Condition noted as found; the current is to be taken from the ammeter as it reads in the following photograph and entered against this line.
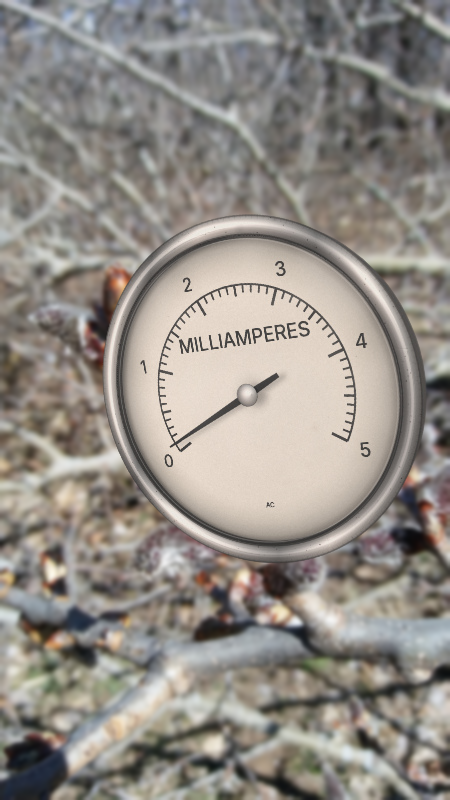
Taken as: 0.1 mA
